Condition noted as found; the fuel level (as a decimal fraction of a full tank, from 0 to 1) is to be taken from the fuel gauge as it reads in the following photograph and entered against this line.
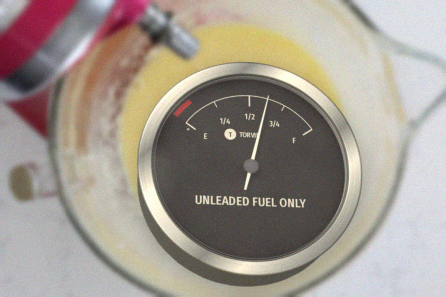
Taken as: 0.625
